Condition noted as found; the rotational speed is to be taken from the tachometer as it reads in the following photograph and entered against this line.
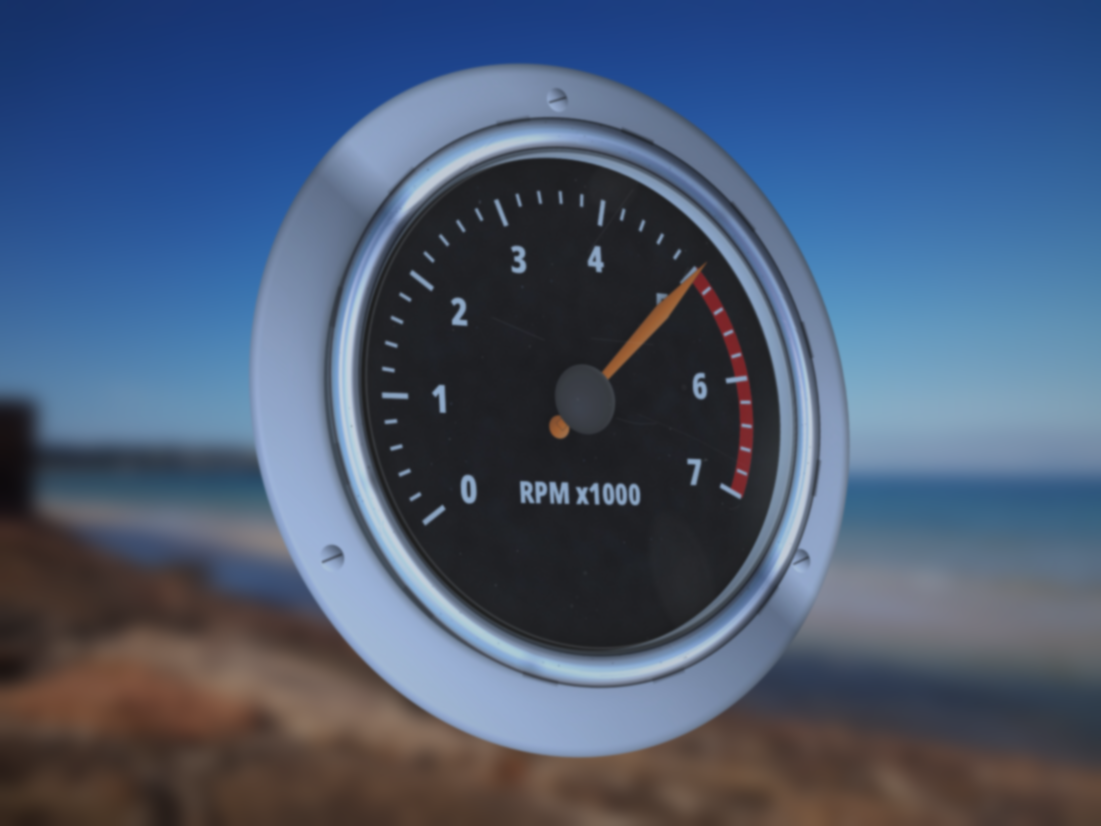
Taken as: 5000 rpm
